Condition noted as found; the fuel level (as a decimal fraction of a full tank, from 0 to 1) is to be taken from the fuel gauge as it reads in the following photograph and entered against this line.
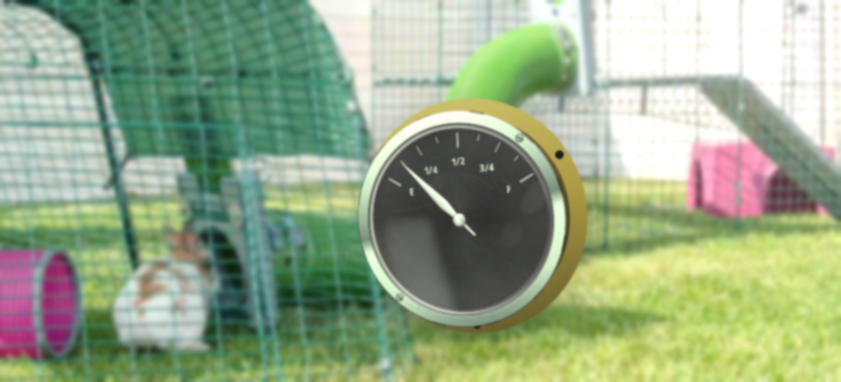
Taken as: 0.125
